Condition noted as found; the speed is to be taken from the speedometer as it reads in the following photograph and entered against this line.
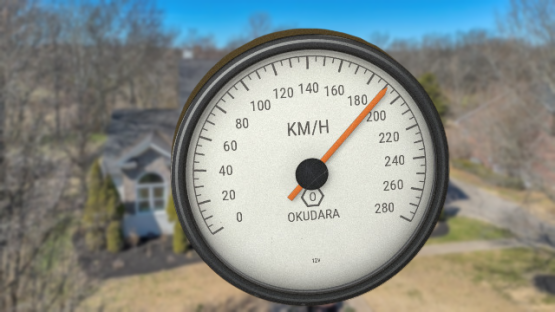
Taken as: 190 km/h
